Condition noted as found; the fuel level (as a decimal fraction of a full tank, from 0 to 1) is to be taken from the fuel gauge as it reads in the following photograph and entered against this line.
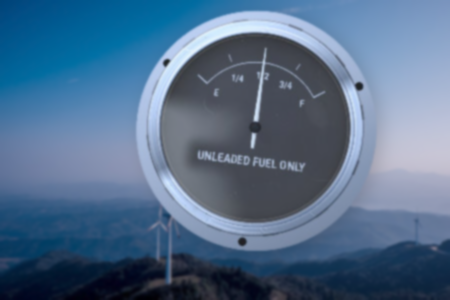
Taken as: 0.5
